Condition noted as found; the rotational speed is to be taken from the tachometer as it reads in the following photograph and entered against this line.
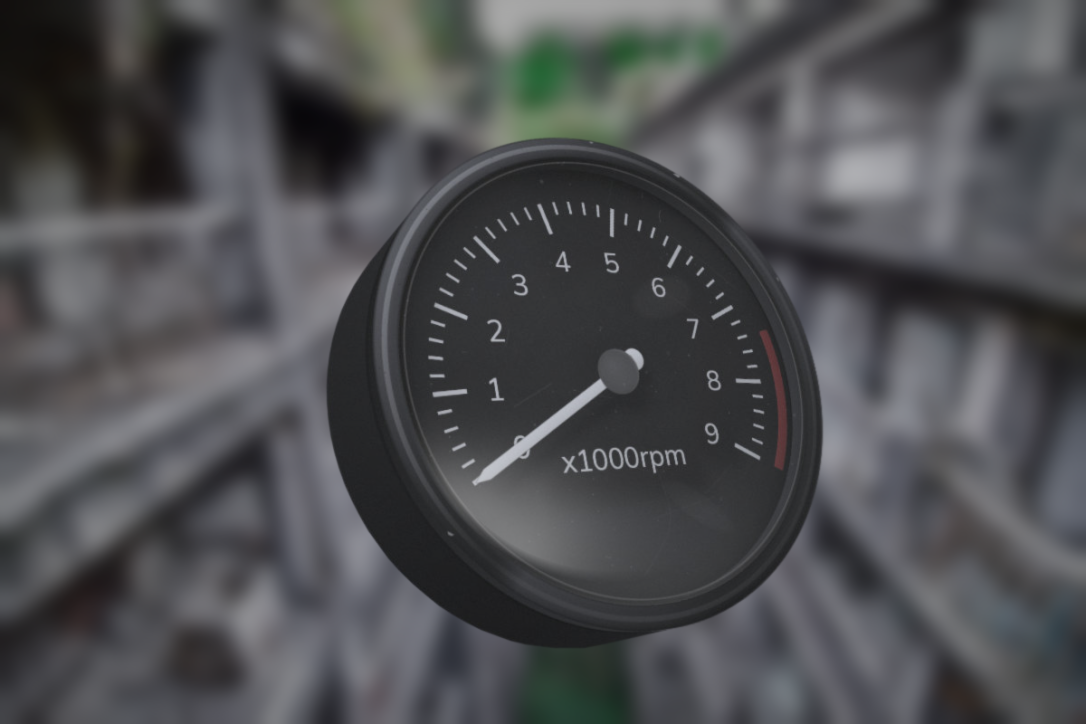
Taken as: 0 rpm
